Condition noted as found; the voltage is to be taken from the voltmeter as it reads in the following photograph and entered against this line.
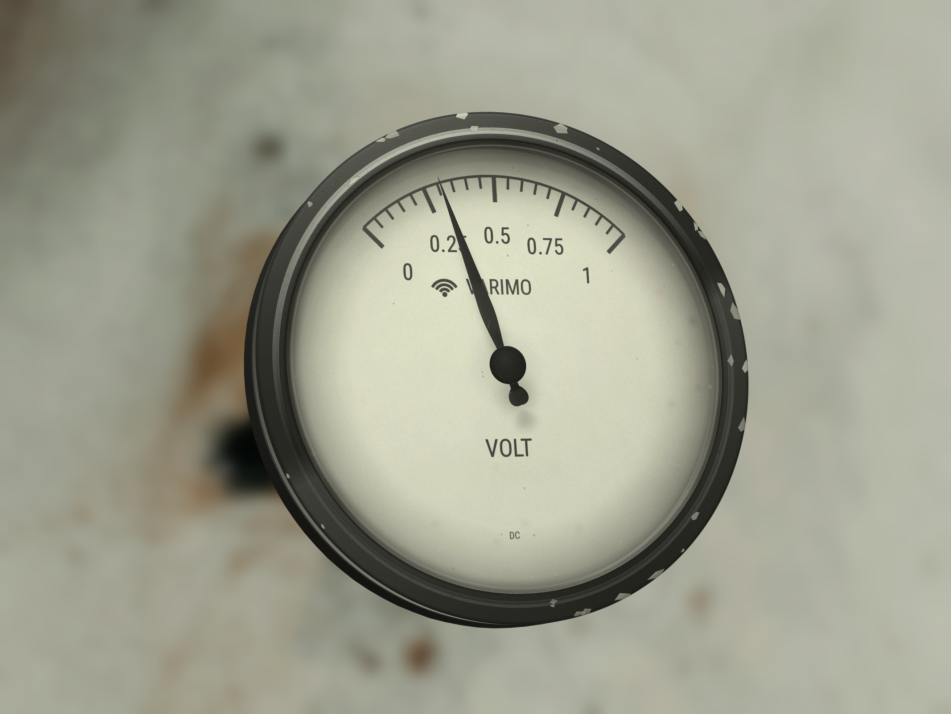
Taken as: 0.3 V
